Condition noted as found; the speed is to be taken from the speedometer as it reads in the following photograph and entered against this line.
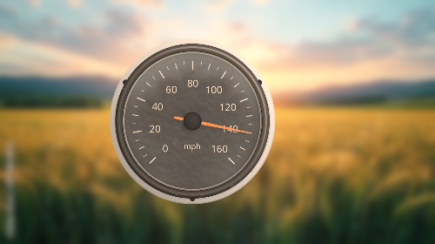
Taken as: 140 mph
